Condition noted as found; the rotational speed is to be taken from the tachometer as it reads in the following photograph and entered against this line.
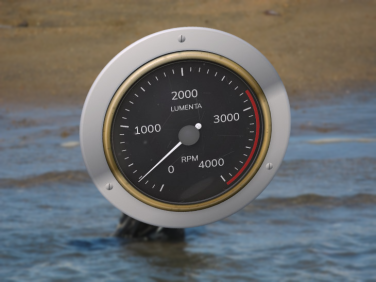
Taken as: 300 rpm
